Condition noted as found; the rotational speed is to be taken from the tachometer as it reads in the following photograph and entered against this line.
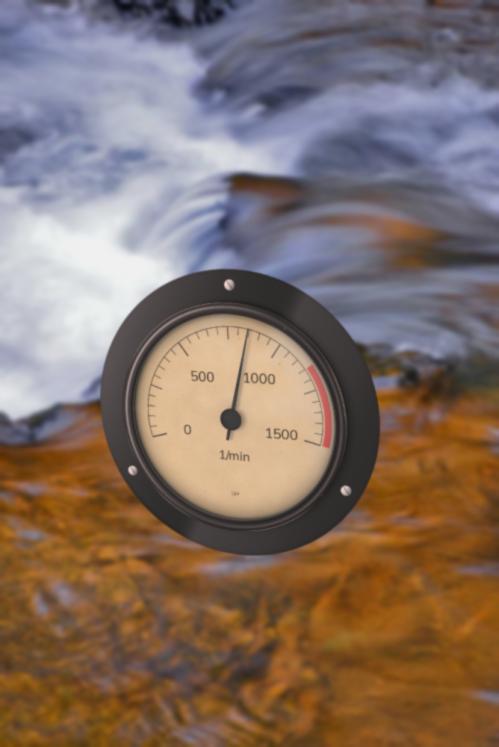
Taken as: 850 rpm
